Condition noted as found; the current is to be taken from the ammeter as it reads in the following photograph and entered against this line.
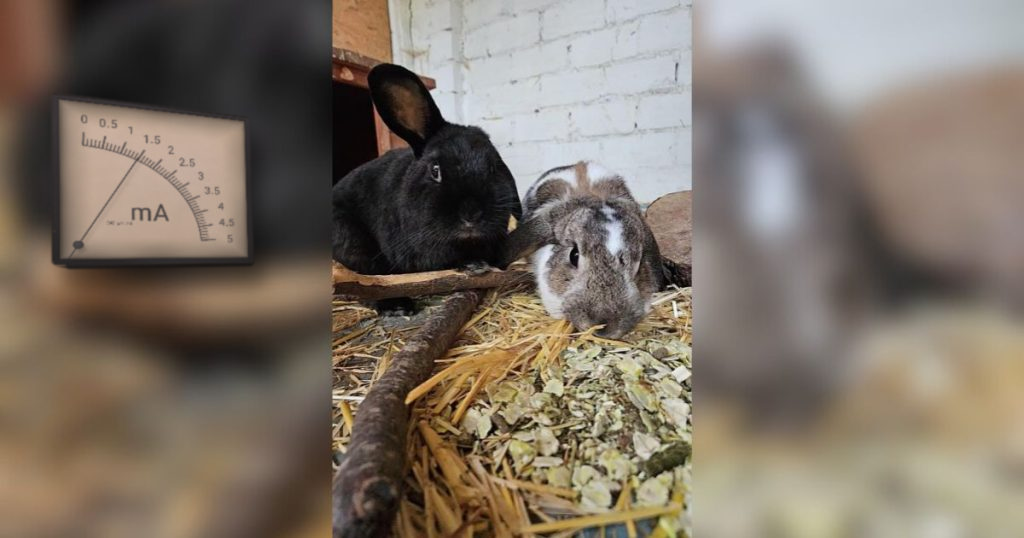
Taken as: 1.5 mA
